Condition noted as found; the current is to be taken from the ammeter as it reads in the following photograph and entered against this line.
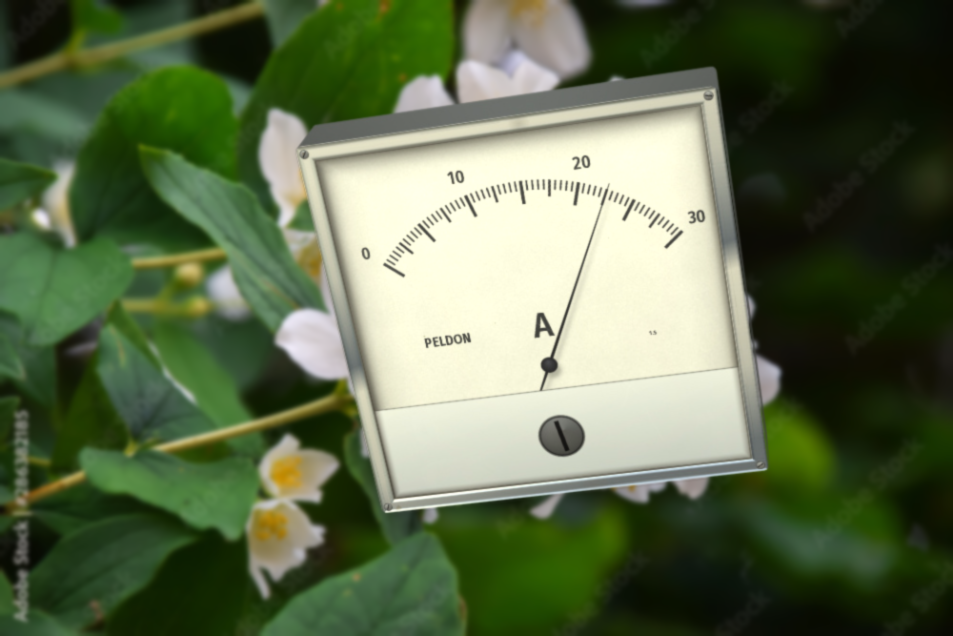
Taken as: 22.5 A
